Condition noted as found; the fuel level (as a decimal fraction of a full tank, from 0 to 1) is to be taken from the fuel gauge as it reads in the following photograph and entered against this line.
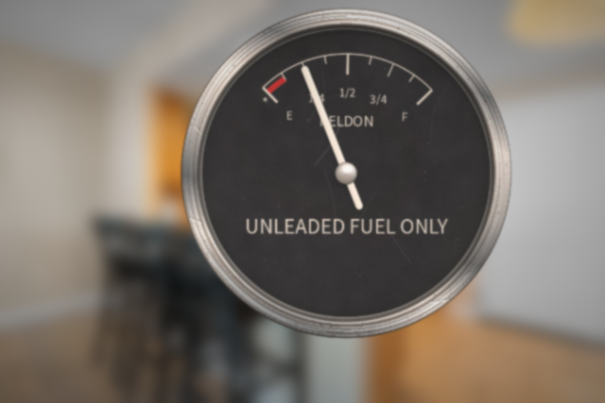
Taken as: 0.25
